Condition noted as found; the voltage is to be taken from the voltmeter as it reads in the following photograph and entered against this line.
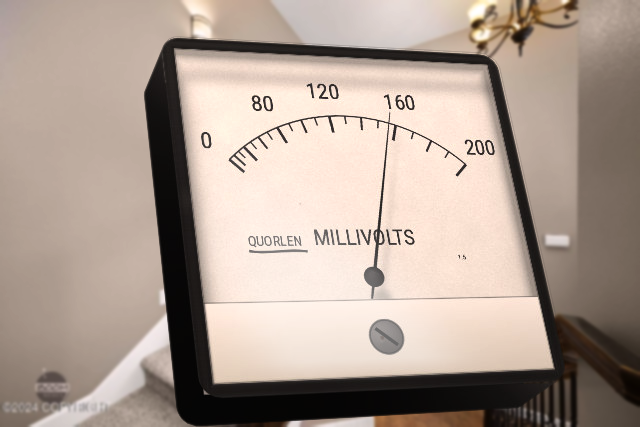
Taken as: 155 mV
